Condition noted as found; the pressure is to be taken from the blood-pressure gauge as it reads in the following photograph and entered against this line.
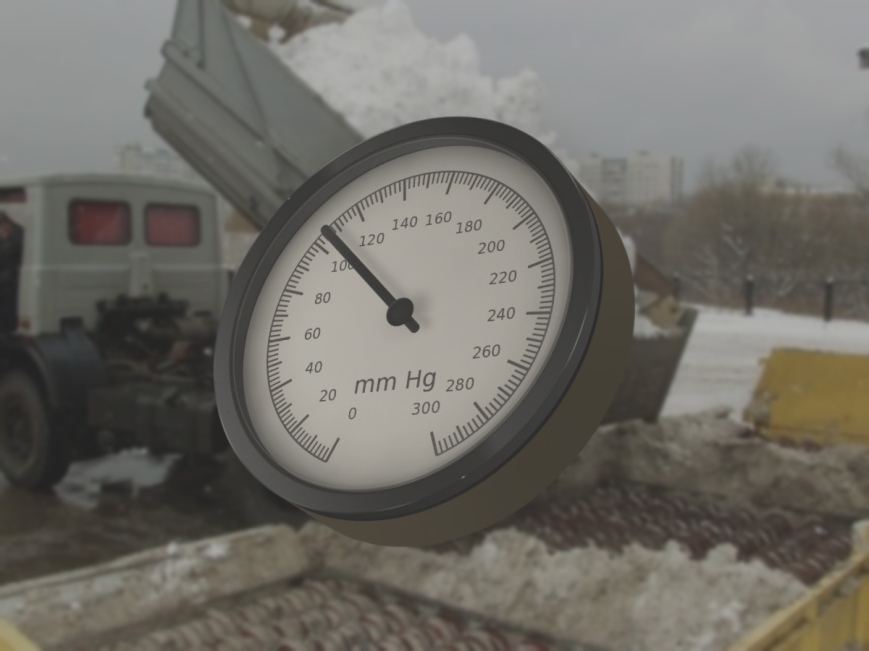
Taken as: 106 mmHg
